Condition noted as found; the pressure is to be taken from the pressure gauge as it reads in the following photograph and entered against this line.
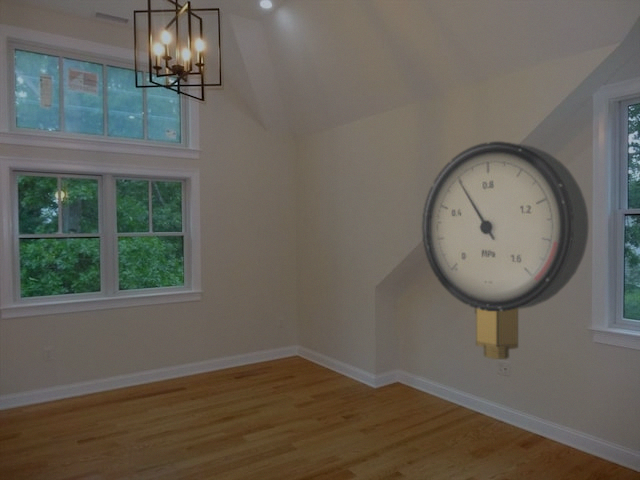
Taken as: 0.6 MPa
